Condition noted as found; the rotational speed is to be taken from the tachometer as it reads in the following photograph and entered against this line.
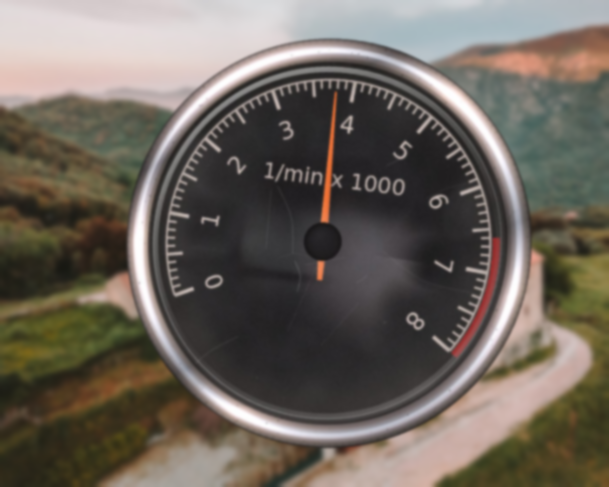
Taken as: 3800 rpm
